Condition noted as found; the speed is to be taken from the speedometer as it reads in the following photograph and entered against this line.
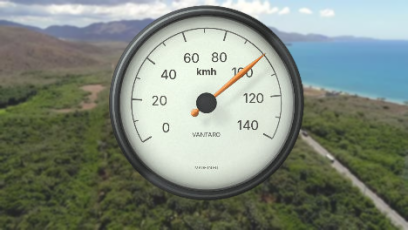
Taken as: 100 km/h
